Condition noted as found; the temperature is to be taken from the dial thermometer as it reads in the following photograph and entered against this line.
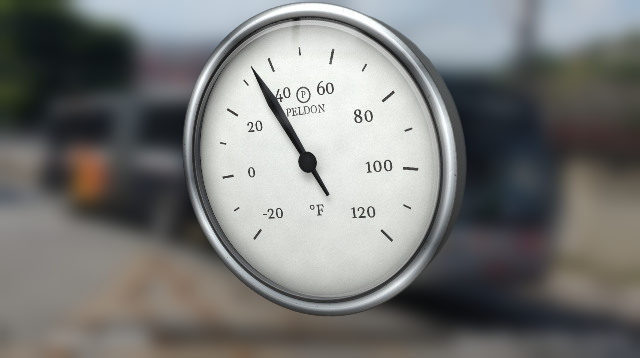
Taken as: 35 °F
